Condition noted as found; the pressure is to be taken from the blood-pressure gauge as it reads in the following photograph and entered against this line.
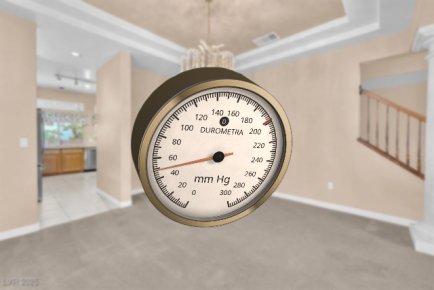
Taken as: 50 mmHg
